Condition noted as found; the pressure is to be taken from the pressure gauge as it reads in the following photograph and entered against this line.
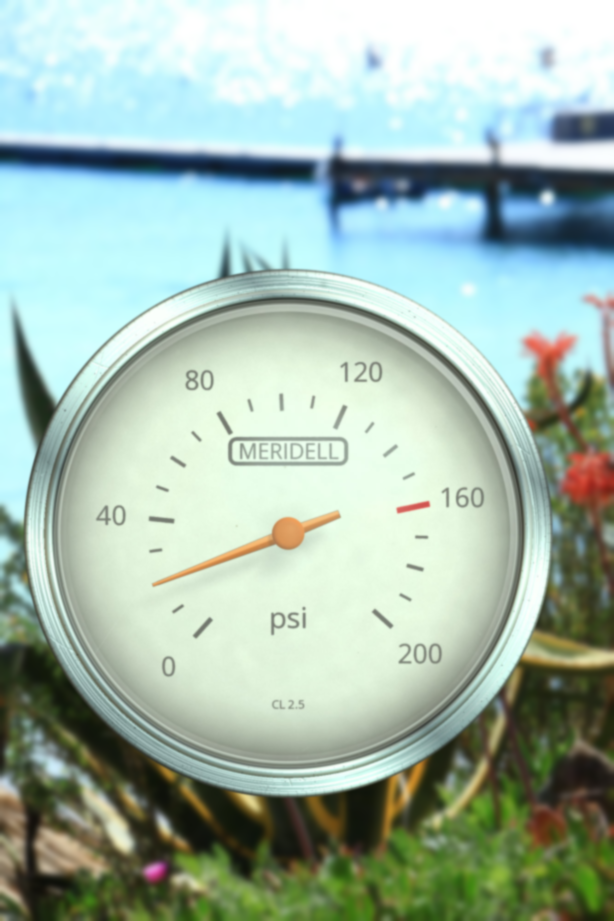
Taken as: 20 psi
